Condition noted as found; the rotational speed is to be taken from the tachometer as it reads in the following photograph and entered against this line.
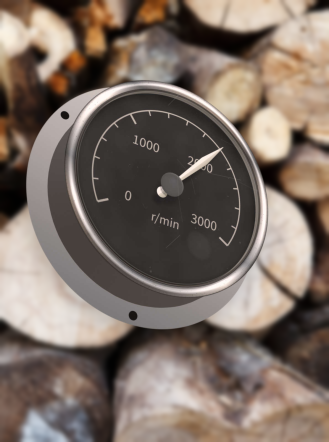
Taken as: 2000 rpm
